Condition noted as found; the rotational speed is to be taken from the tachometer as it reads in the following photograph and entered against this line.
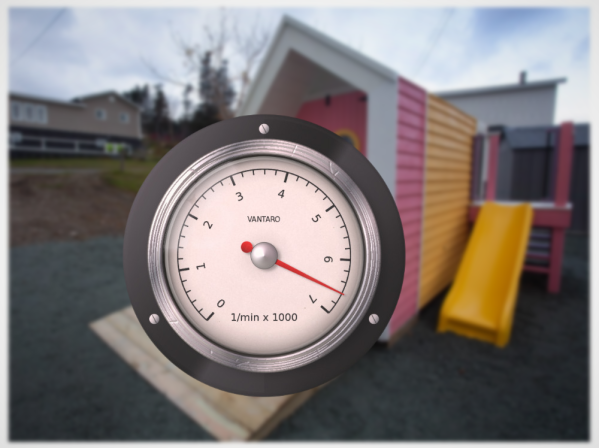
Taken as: 6600 rpm
